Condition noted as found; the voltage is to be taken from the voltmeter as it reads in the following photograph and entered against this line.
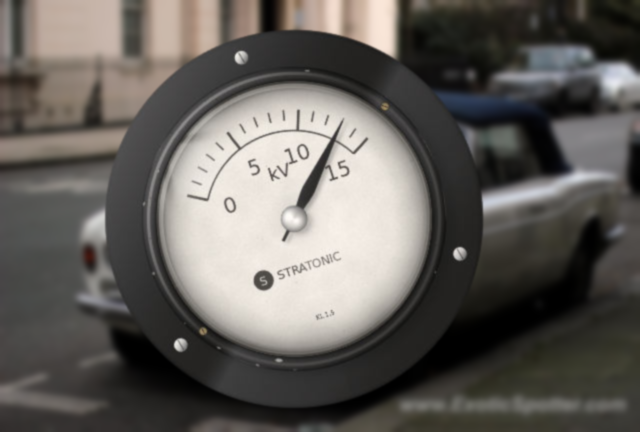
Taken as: 13 kV
